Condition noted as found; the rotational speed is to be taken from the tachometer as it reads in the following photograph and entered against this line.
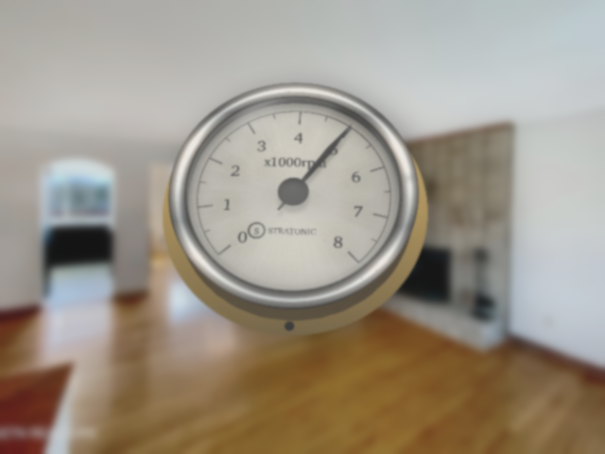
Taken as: 5000 rpm
